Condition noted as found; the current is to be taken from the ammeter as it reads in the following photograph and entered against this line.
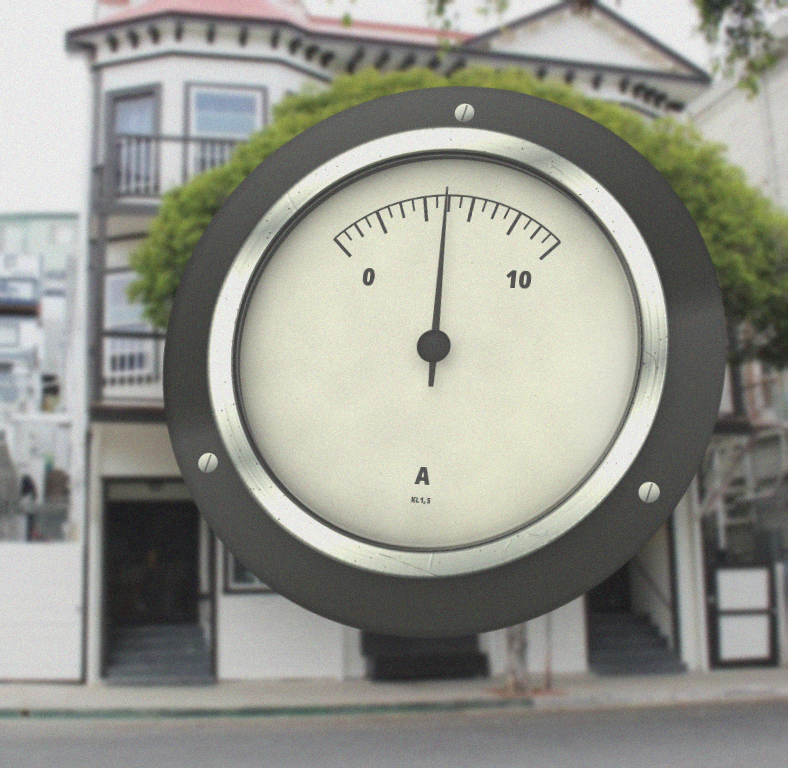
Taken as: 5 A
